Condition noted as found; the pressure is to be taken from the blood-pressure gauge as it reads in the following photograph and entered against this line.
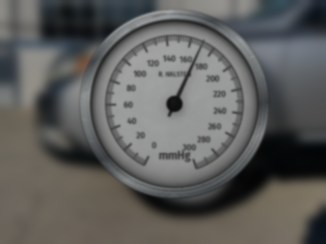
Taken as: 170 mmHg
